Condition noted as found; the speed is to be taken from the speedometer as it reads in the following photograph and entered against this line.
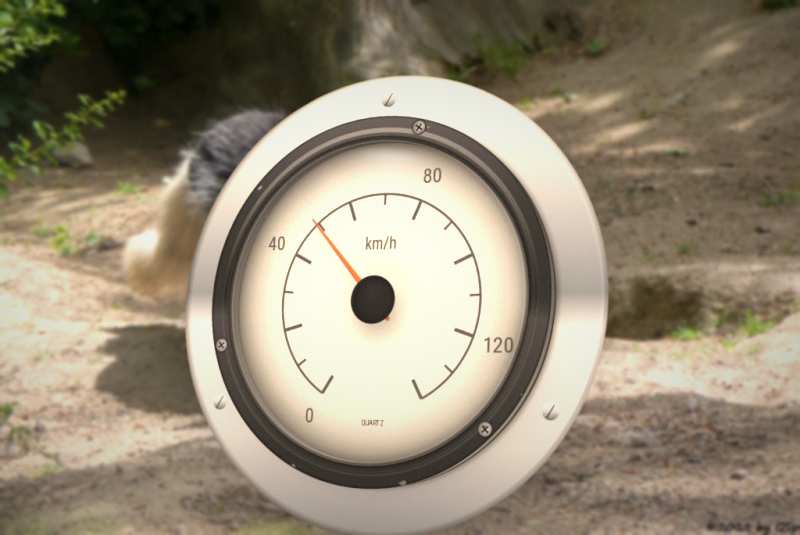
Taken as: 50 km/h
